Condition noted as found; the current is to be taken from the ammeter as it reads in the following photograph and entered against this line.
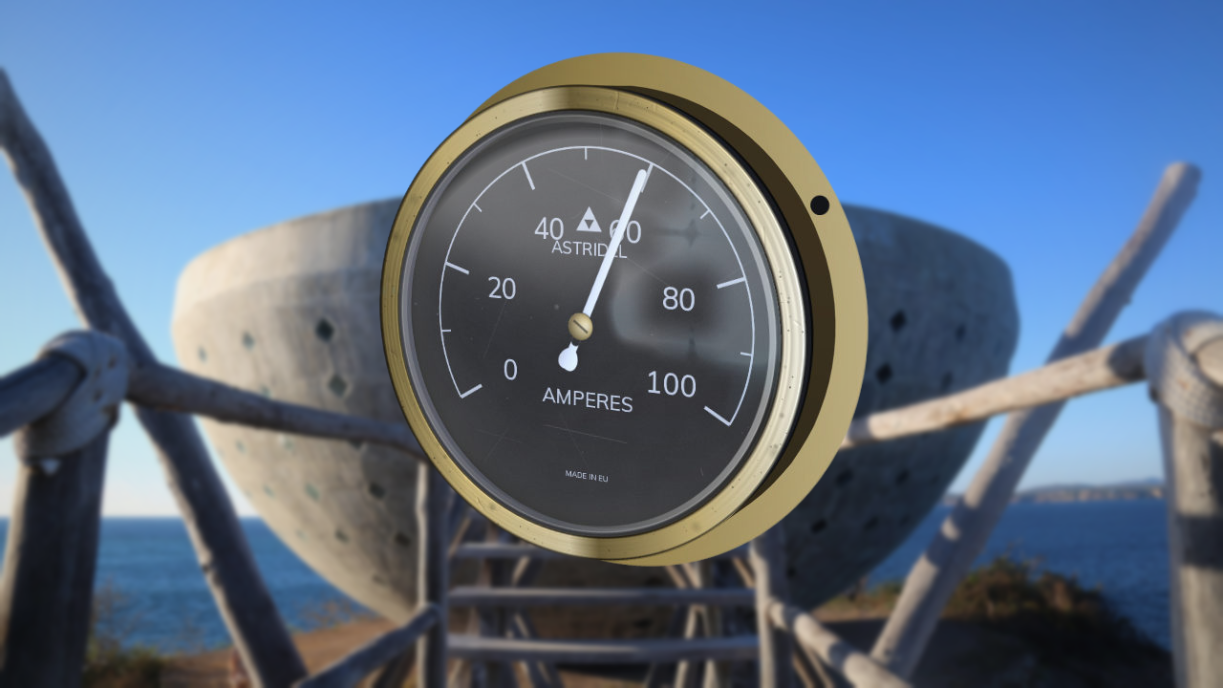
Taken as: 60 A
